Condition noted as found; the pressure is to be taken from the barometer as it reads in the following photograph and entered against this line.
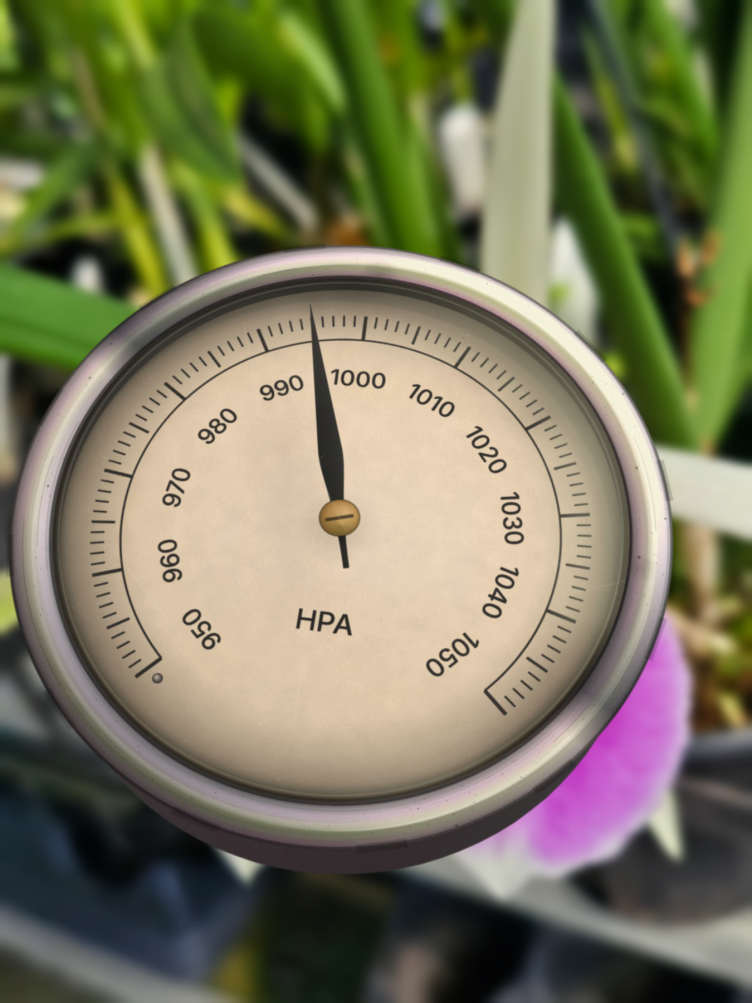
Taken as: 995 hPa
